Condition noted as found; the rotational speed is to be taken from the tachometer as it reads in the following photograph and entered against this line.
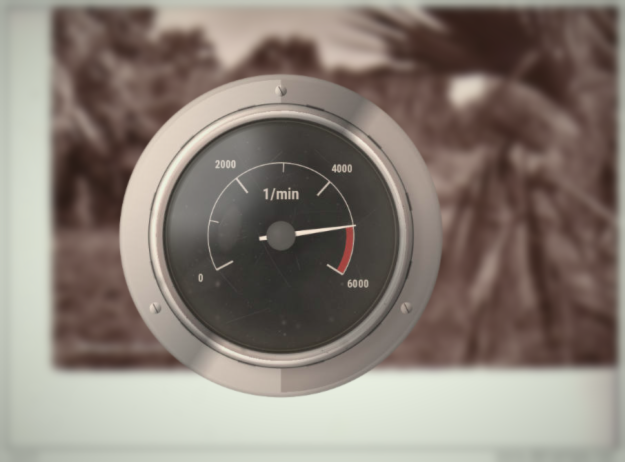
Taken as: 5000 rpm
